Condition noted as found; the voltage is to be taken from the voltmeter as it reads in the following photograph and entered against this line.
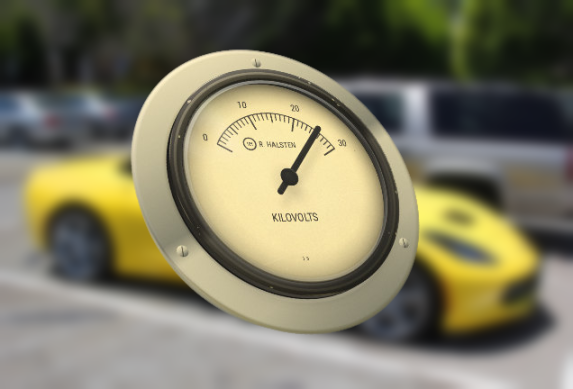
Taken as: 25 kV
